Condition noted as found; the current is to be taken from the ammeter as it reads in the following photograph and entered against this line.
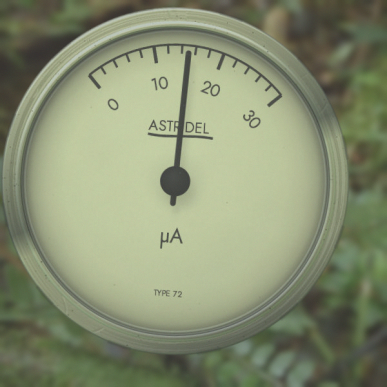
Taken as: 15 µA
